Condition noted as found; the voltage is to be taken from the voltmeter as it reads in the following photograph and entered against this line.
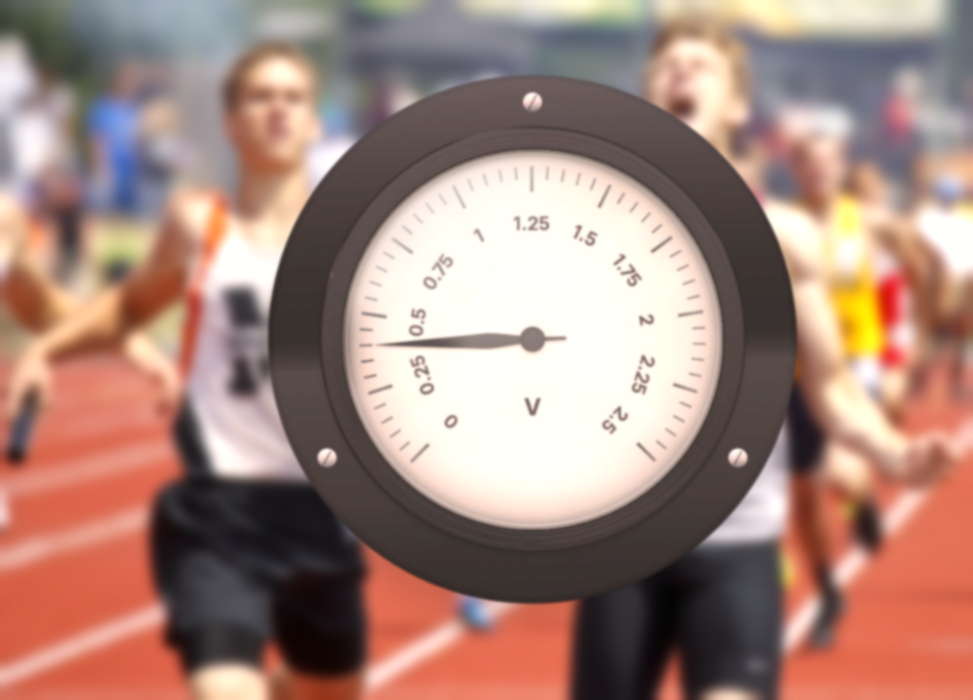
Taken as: 0.4 V
